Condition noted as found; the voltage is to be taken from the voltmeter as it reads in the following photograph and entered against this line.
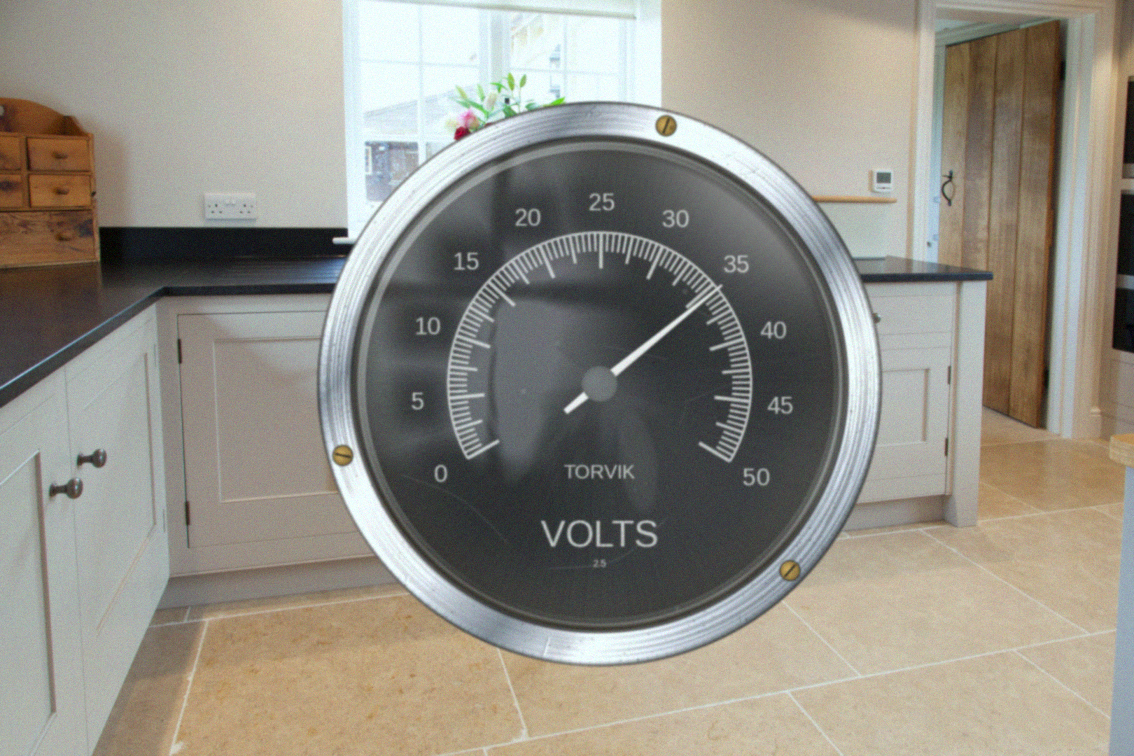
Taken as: 35.5 V
